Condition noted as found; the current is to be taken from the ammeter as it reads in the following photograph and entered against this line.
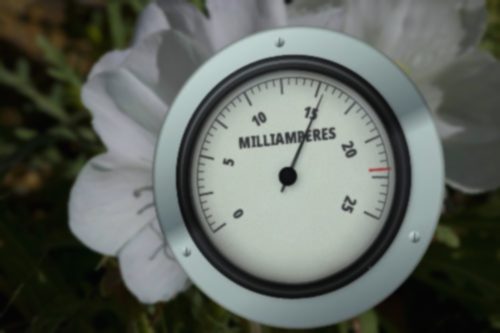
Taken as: 15.5 mA
